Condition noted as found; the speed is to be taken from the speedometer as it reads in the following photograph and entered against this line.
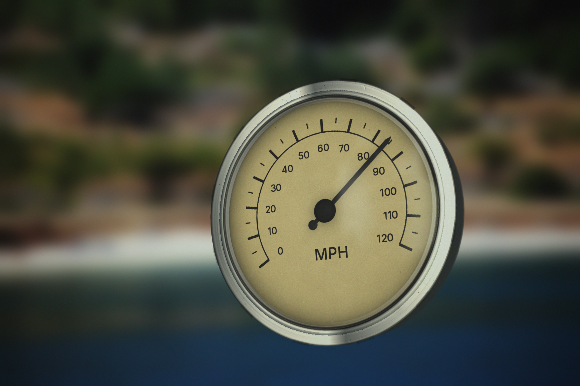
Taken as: 85 mph
